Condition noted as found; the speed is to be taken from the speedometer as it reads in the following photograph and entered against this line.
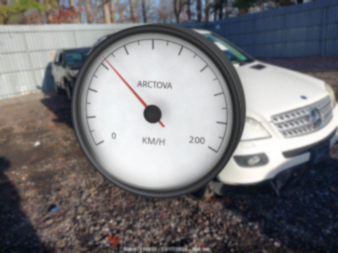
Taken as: 65 km/h
